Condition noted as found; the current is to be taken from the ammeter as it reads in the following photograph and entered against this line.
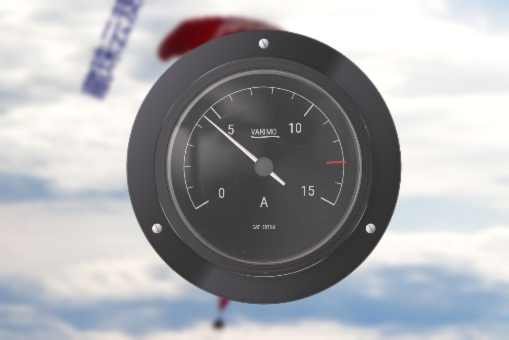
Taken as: 4.5 A
